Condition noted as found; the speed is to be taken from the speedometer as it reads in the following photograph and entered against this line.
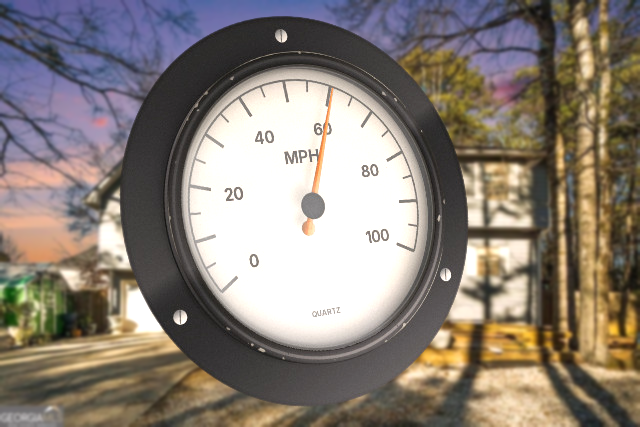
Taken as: 60 mph
